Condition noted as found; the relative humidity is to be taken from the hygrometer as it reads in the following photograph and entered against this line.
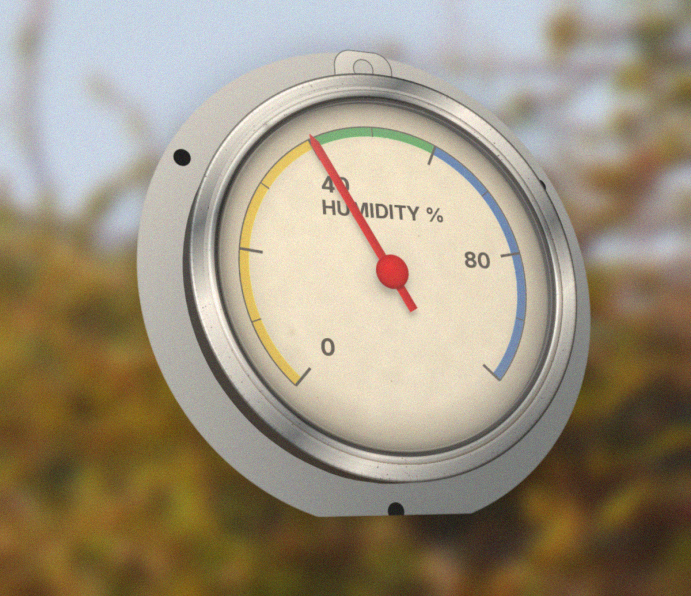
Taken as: 40 %
